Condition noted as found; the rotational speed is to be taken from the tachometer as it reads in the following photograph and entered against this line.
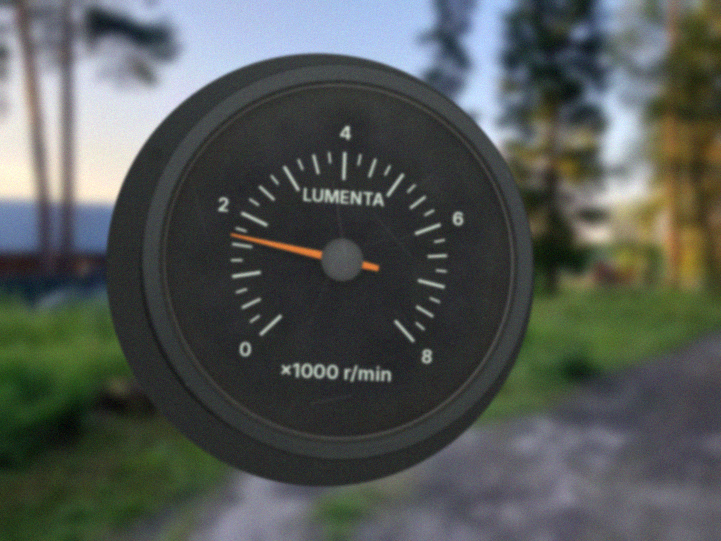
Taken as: 1625 rpm
